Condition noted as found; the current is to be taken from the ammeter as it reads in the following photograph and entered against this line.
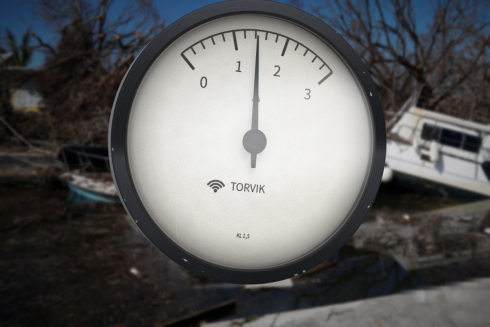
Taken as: 1.4 A
